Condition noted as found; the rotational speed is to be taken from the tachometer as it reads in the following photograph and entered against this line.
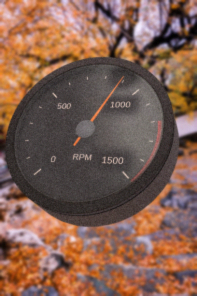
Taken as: 900 rpm
